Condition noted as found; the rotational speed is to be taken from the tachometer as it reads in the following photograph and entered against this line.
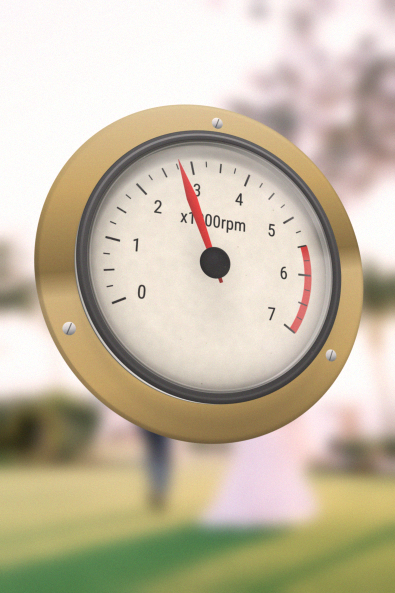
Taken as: 2750 rpm
